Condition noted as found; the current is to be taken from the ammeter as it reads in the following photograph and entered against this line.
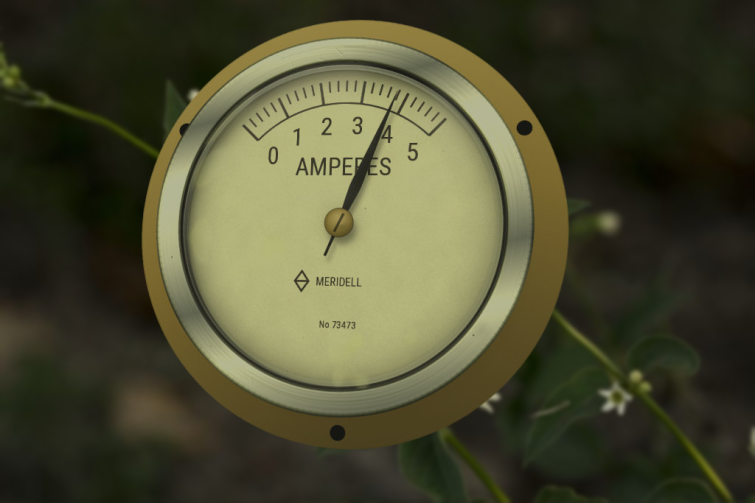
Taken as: 3.8 A
